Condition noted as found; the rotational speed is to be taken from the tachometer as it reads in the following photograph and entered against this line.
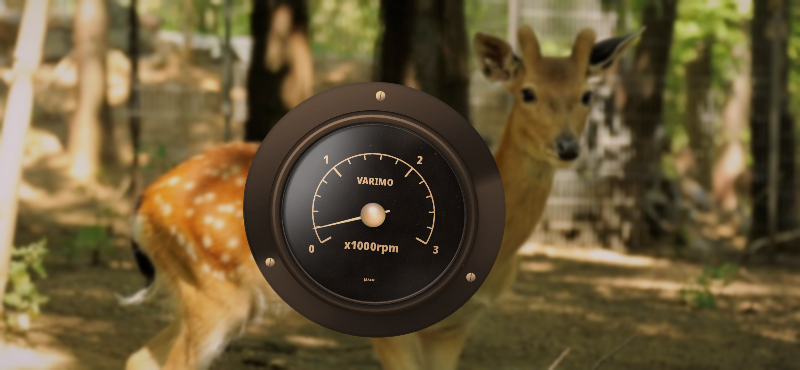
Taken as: 200 rpm
